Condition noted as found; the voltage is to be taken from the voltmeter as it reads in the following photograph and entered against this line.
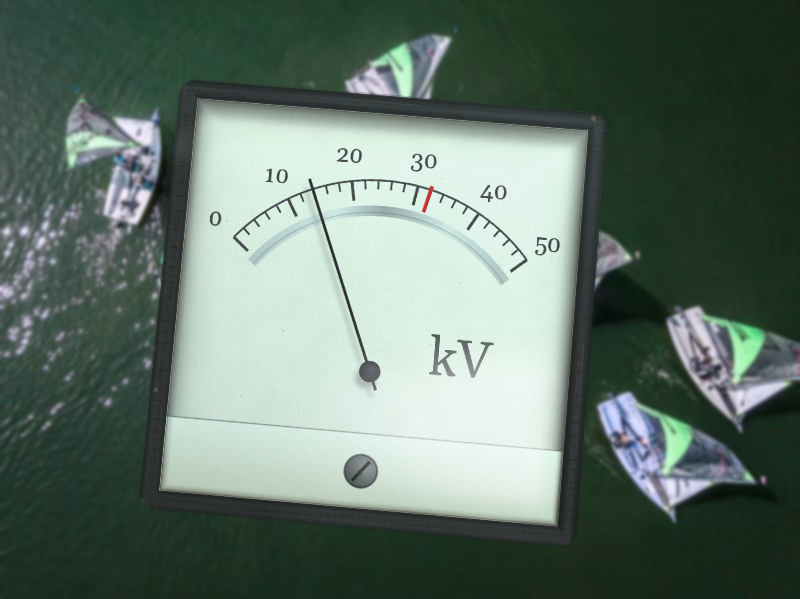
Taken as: 14 kV
